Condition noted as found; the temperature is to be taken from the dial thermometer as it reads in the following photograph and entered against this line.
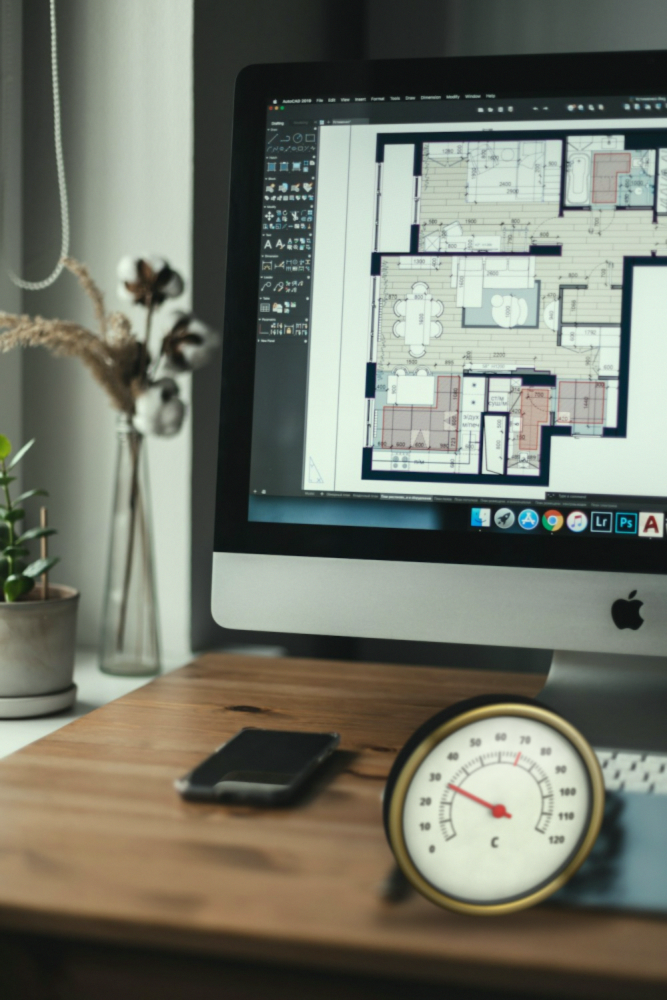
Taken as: 30 °C
